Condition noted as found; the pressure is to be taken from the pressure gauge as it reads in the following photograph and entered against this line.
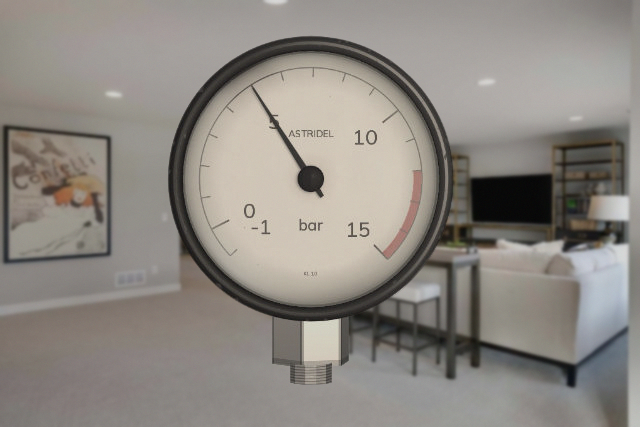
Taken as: 5 bar
